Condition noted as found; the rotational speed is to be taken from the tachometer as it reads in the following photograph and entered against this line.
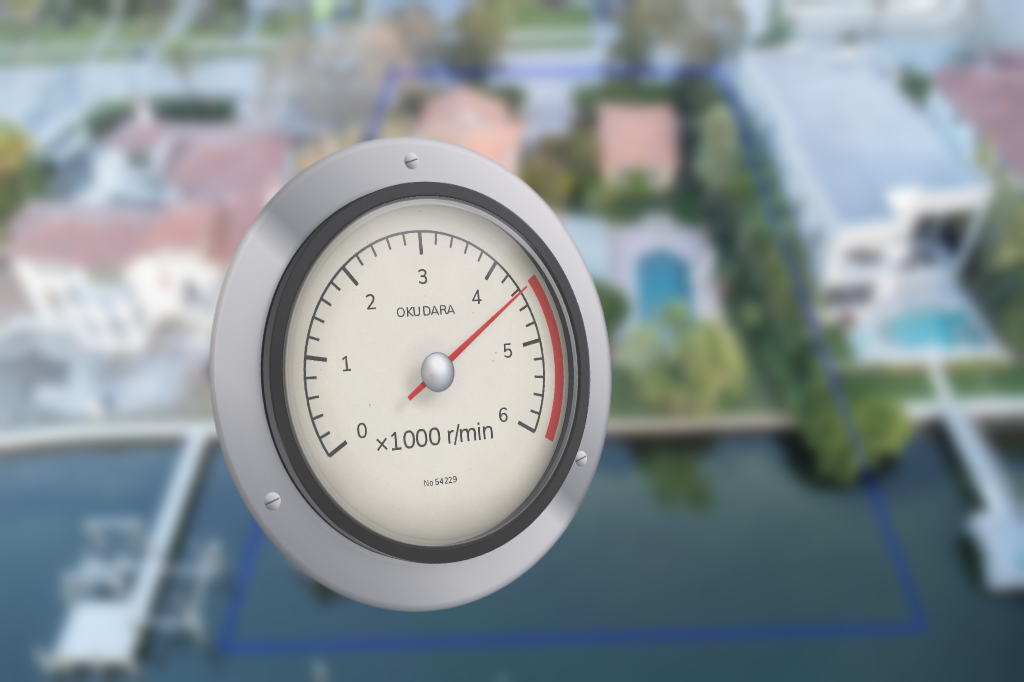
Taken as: 4400 rpm
